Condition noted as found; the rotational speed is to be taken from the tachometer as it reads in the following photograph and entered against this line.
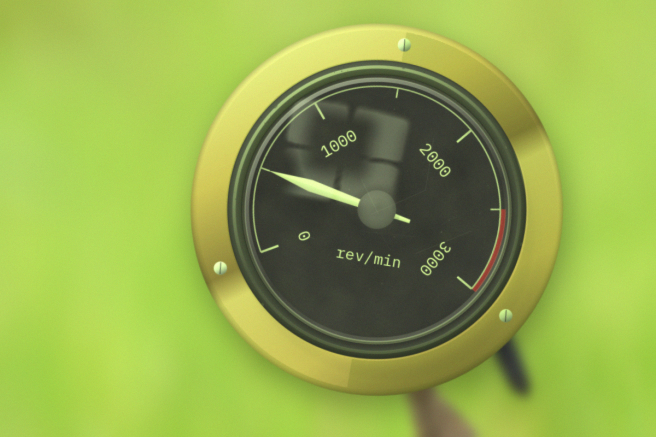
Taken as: 500 rpm
